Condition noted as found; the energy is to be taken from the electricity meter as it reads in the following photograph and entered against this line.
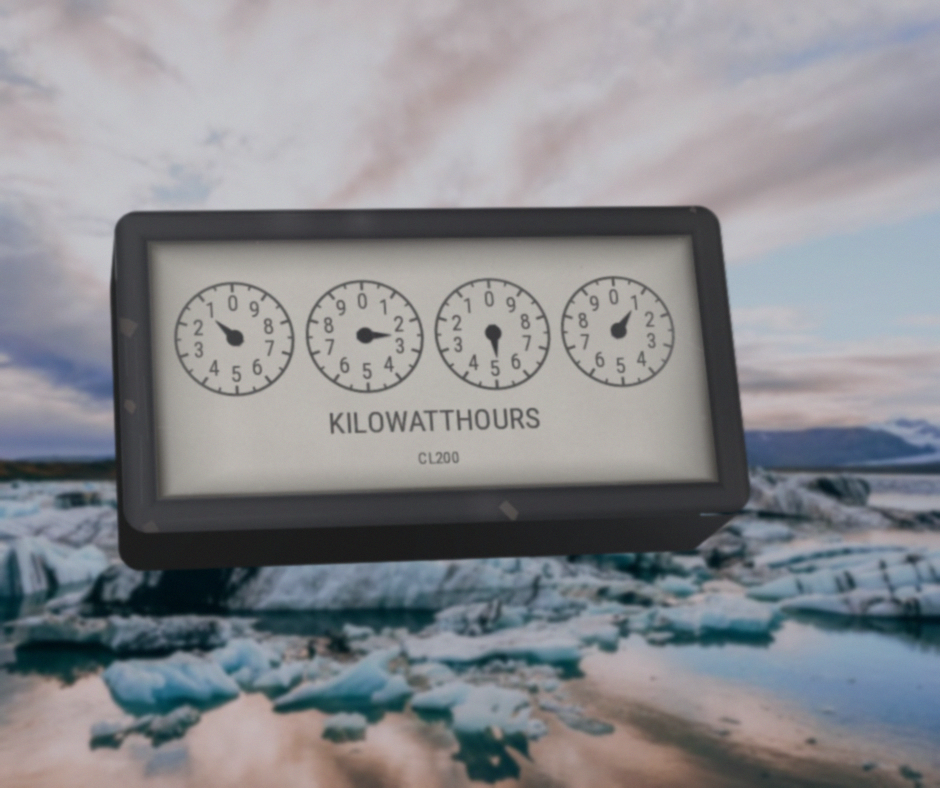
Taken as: 1251 kWh
